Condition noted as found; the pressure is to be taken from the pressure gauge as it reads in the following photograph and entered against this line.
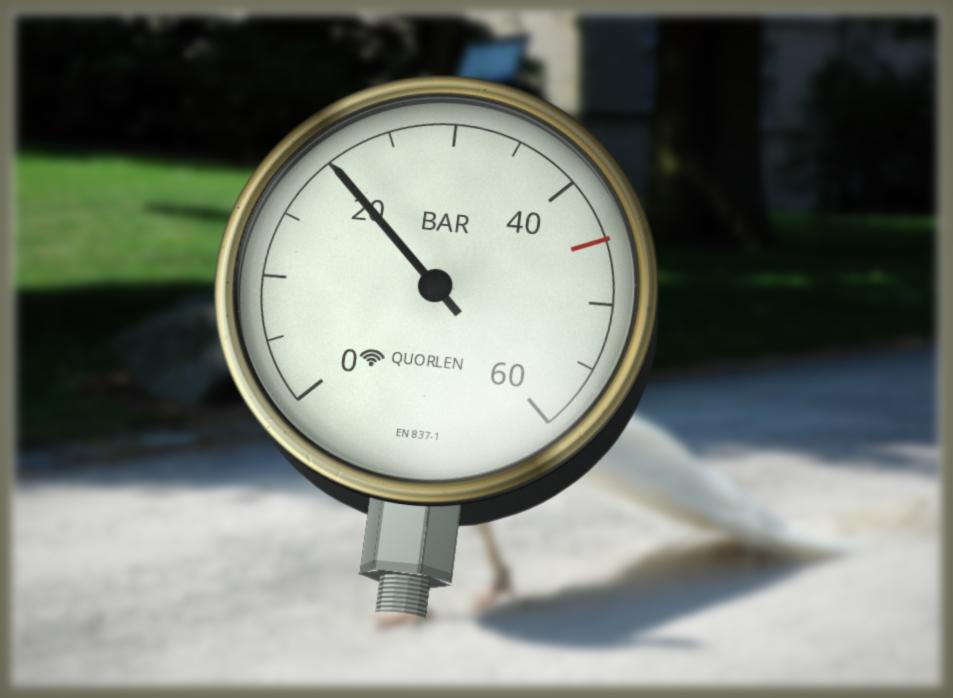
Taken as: 20 bar
